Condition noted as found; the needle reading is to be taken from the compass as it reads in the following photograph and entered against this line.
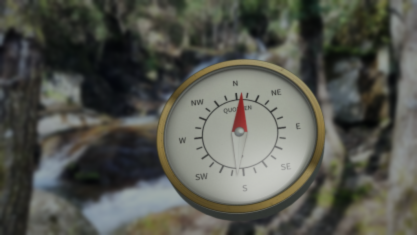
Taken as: 7.5 °
